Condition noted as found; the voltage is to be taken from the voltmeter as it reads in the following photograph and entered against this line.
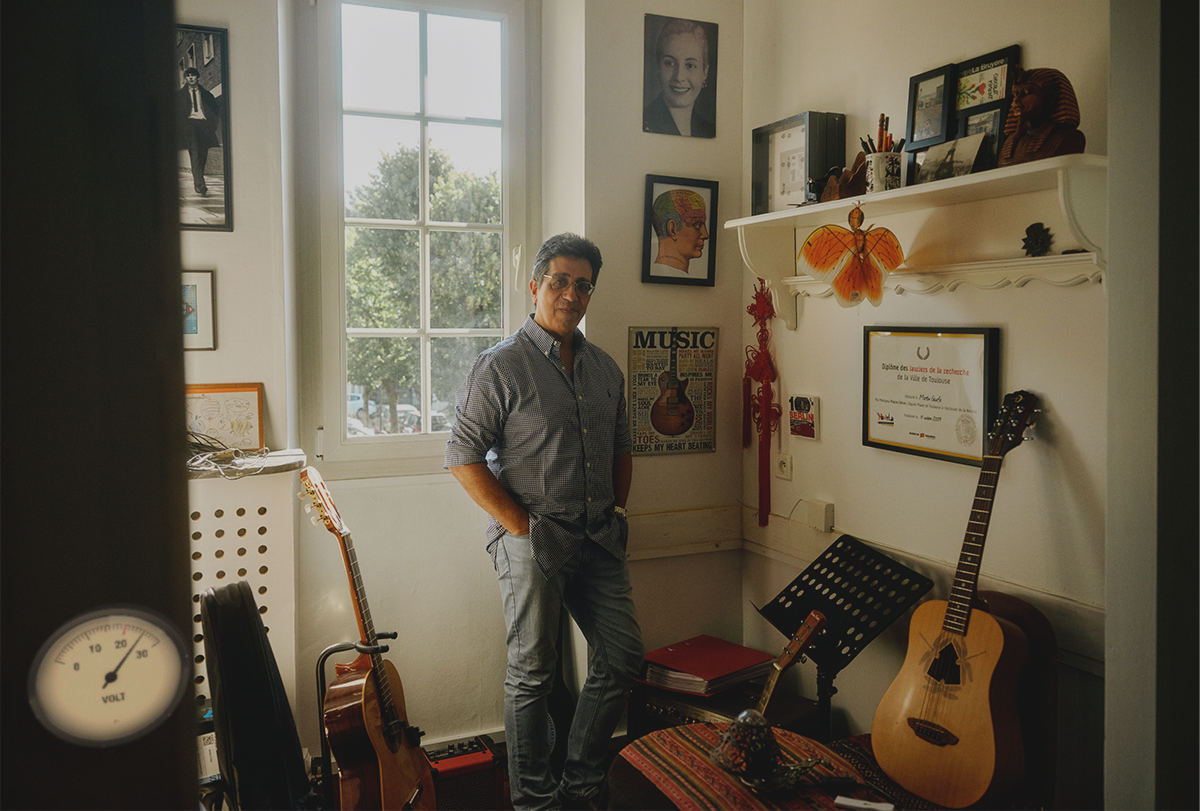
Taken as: 25 V
